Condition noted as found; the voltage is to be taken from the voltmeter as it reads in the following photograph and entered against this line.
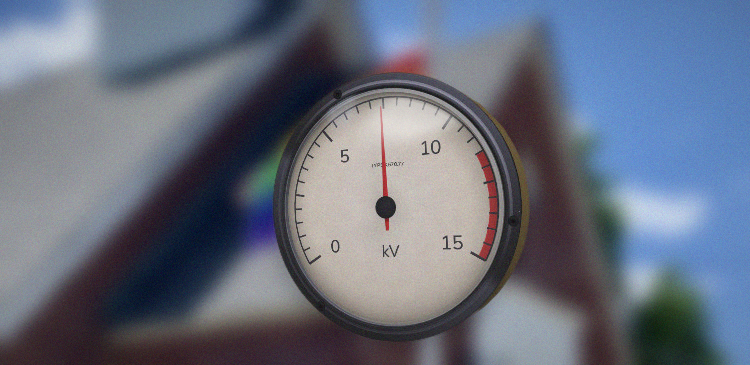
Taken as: 7.5 kV
